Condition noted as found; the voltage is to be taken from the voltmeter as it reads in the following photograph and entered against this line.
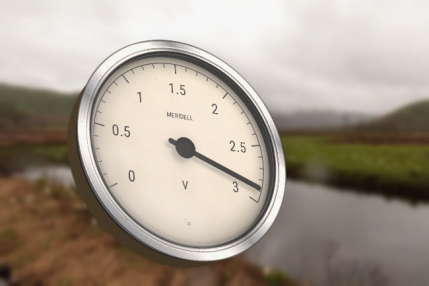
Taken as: 2.9 V
